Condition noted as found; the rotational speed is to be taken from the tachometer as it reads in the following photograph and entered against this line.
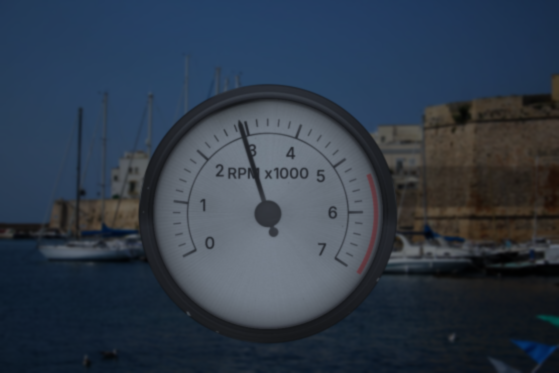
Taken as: 2900 rpm
